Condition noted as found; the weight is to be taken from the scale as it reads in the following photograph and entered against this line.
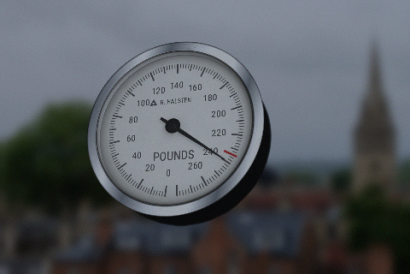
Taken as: 240 lb
